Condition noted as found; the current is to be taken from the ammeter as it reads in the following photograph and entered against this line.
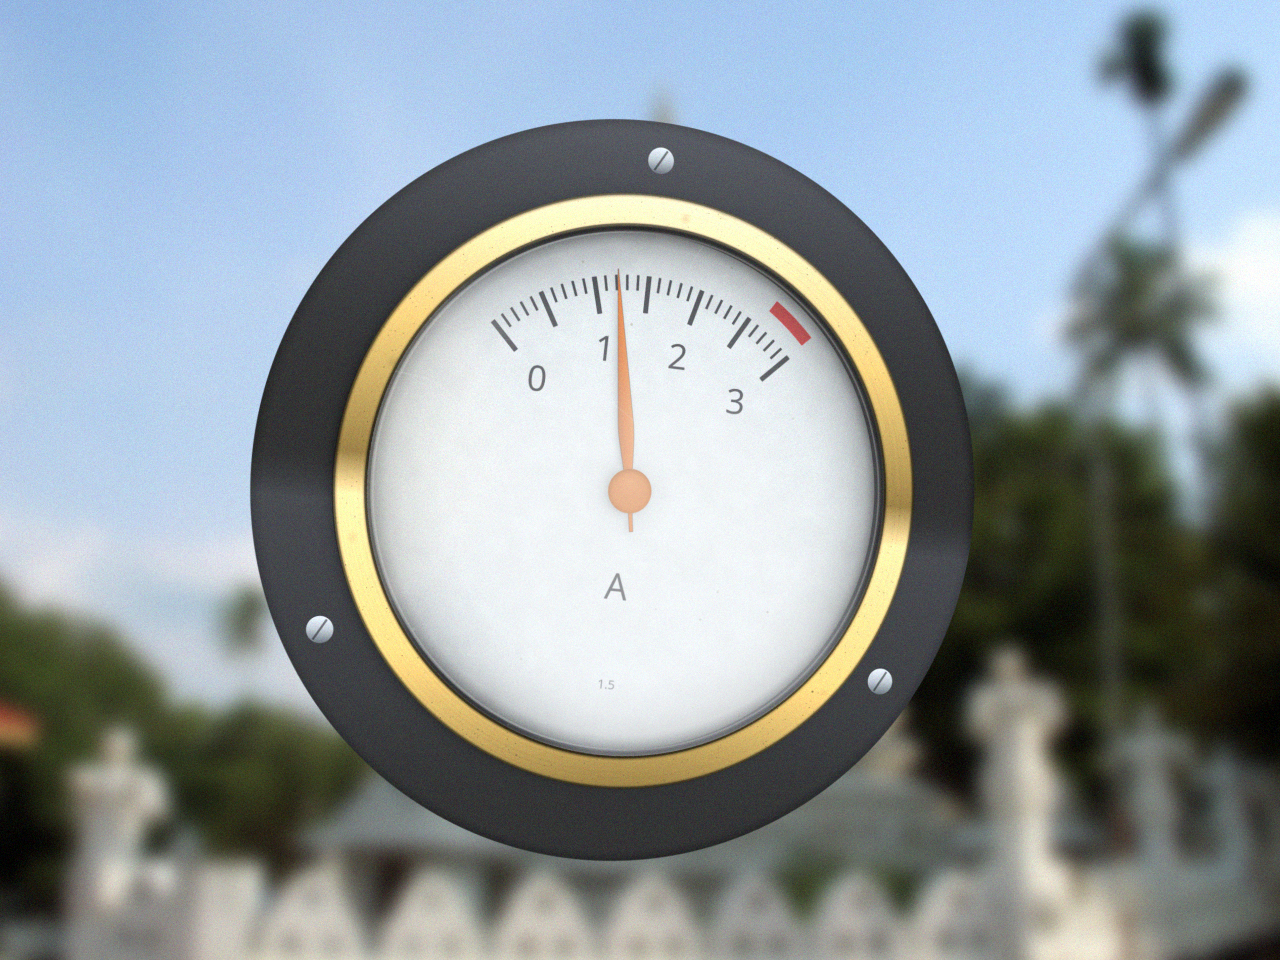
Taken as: 1.2 A
